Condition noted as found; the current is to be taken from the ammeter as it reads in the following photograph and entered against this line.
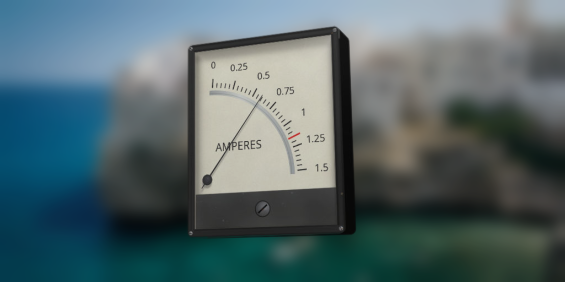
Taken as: 0.6 A
